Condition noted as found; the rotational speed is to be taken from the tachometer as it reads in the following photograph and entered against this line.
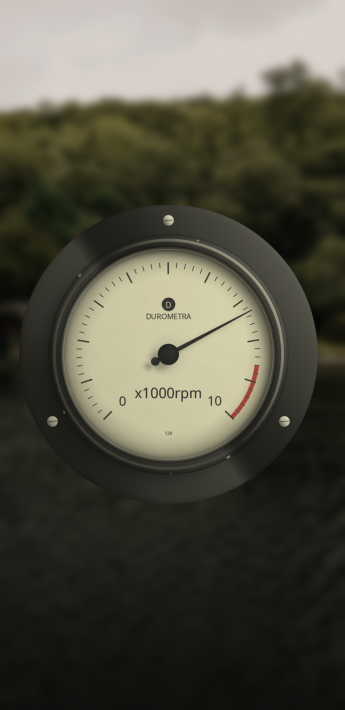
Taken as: 7300 rpm
